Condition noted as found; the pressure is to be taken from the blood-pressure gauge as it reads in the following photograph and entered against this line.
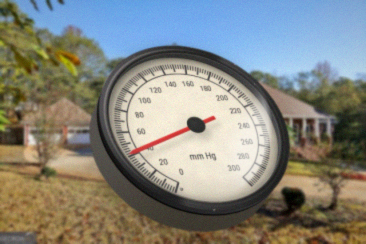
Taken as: 40 mmHg
